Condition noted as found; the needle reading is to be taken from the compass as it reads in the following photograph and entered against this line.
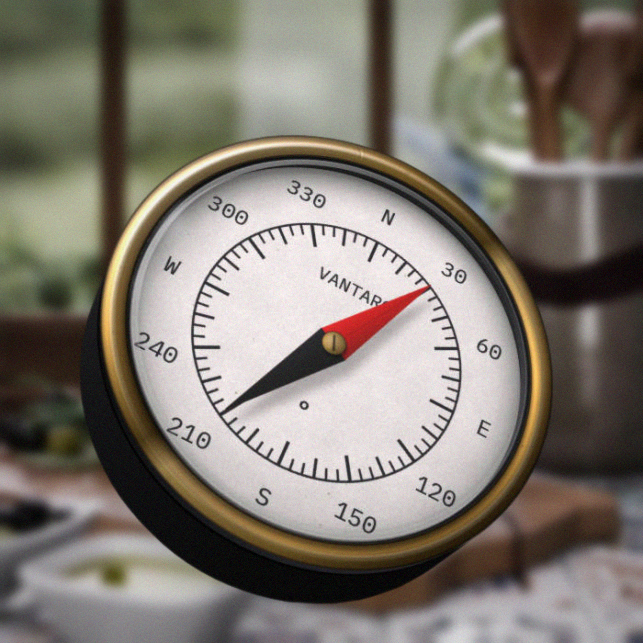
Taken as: 30 °
